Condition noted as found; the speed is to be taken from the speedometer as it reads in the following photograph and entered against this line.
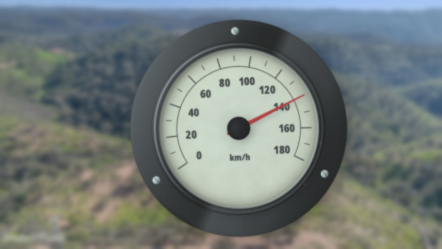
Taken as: 140 km/h
